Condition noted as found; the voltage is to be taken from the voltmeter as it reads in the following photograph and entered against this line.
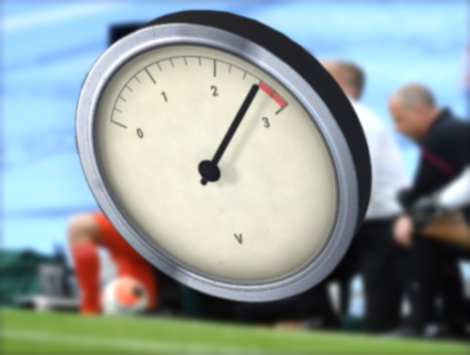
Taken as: 2.6 V
